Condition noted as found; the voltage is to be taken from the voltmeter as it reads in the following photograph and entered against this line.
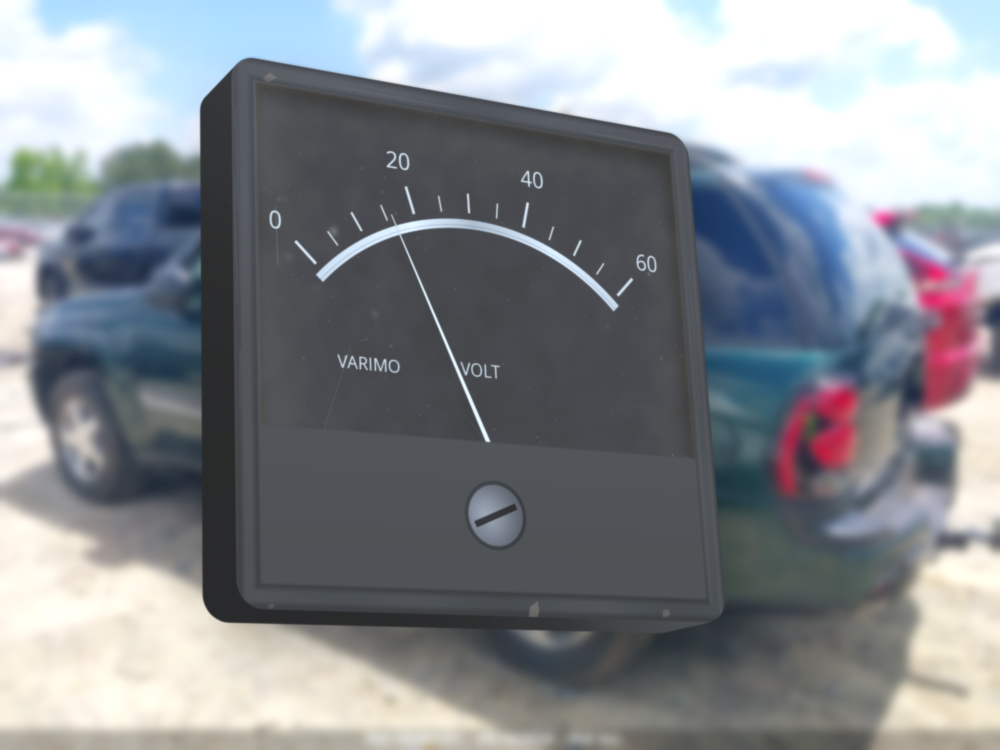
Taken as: 15 V
